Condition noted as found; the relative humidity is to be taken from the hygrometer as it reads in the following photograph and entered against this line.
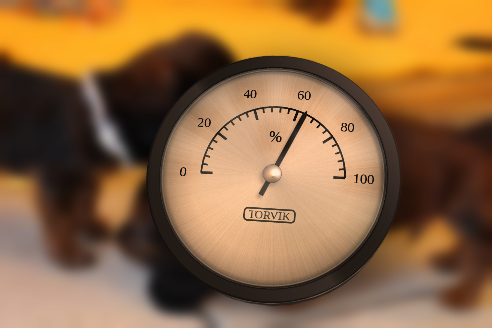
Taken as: 64 %
